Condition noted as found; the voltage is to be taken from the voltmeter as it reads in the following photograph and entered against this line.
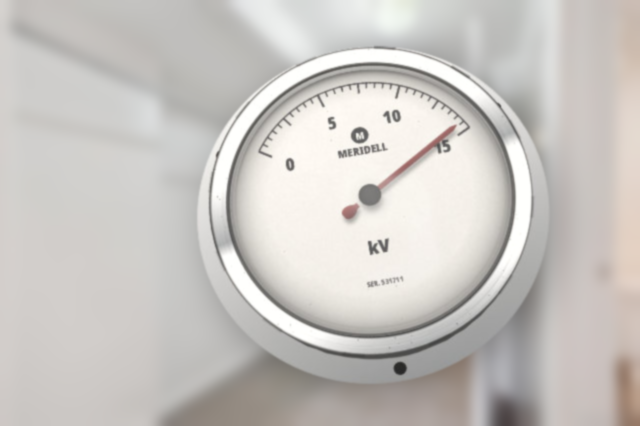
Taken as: 14.5 kV
